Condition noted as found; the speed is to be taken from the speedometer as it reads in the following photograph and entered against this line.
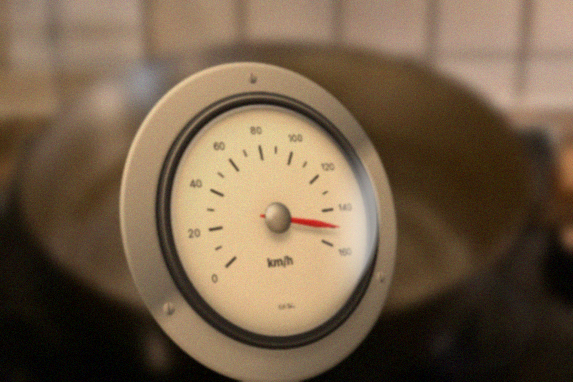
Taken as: 150 km/h
